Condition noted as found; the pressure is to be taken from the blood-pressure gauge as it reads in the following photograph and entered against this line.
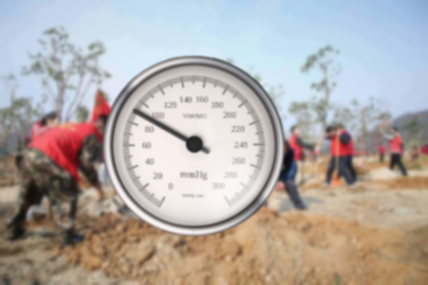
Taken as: 90 mmHg
